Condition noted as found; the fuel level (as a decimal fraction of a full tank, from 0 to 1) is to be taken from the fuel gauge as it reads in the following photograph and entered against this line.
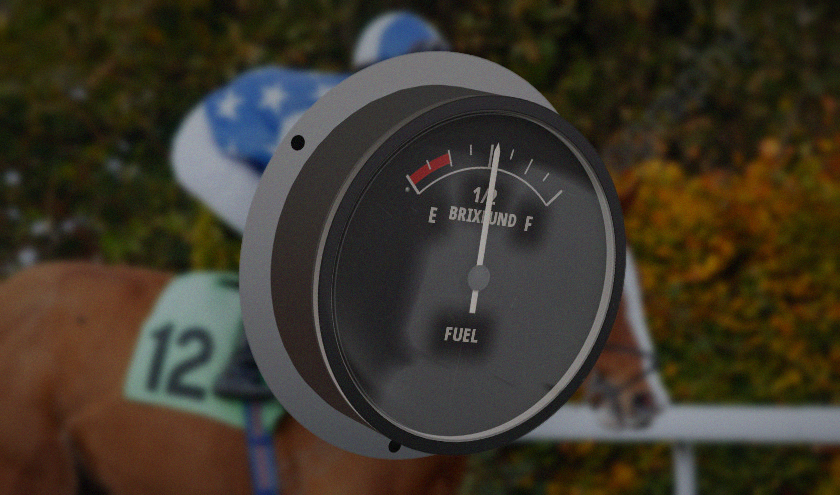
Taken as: 0.5
